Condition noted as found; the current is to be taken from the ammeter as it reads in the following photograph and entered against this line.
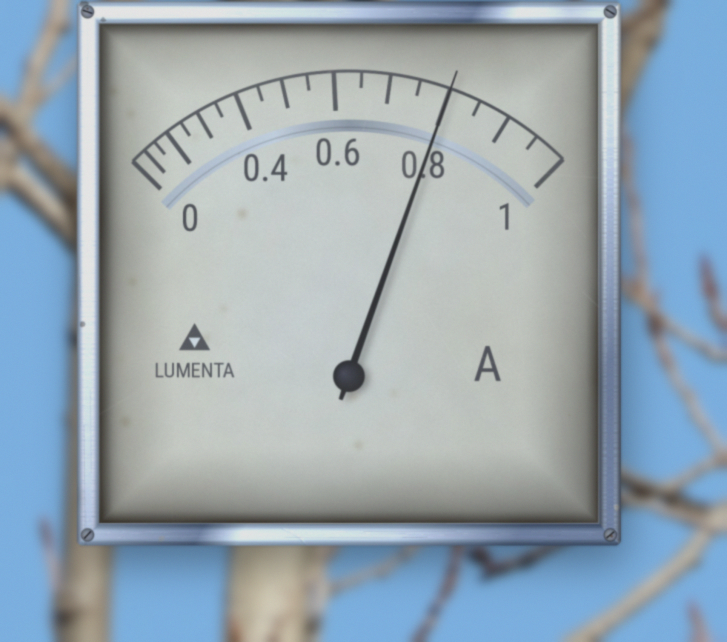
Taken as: 0.8 A
